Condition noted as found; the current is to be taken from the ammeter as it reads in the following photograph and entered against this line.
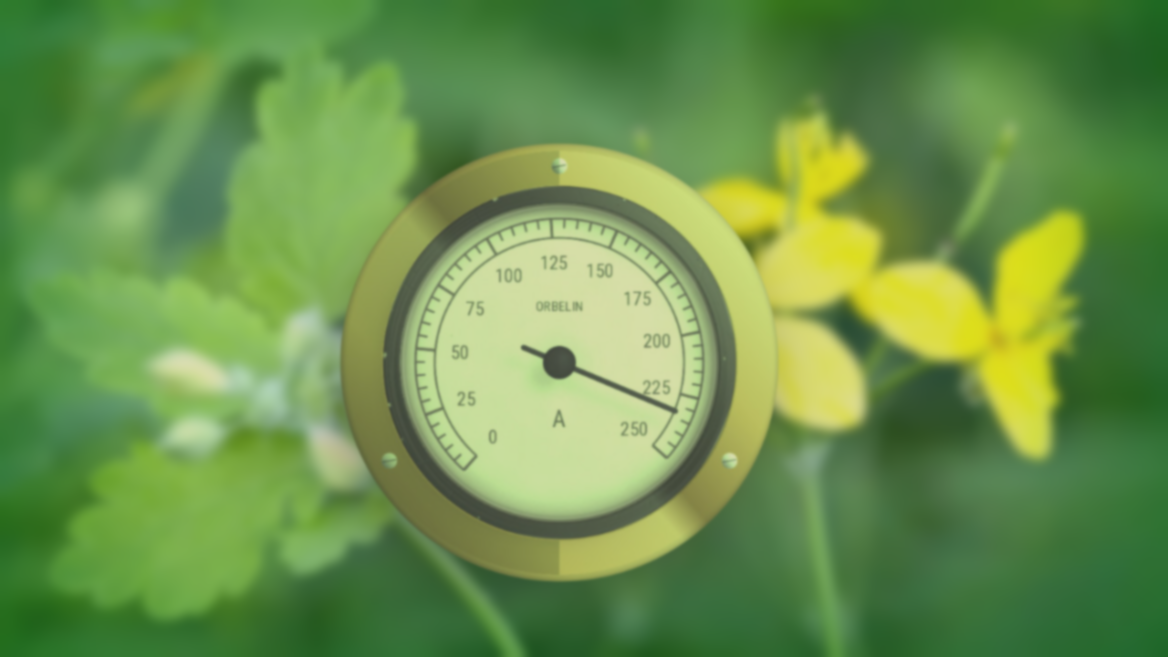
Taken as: 232.5 A
